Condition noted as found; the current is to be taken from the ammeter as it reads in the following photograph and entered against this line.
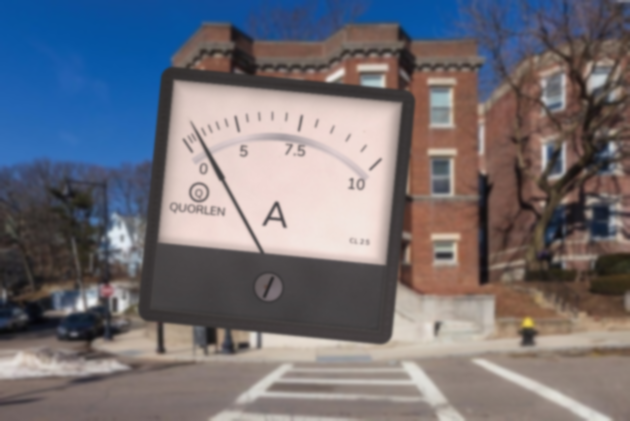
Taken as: 2.5 A
